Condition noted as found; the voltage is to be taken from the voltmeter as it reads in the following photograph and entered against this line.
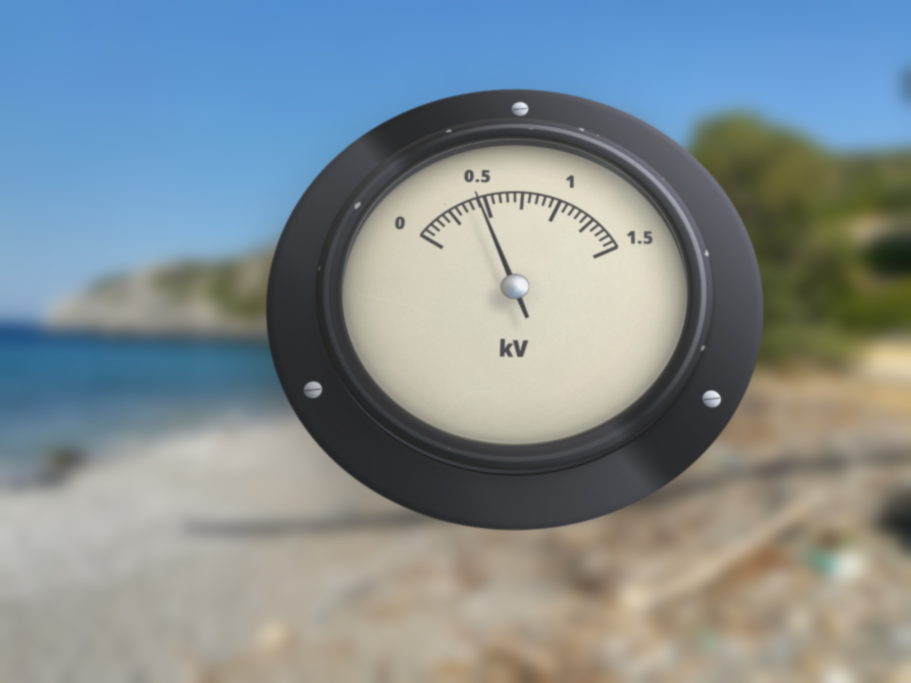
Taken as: 0.45 kV
